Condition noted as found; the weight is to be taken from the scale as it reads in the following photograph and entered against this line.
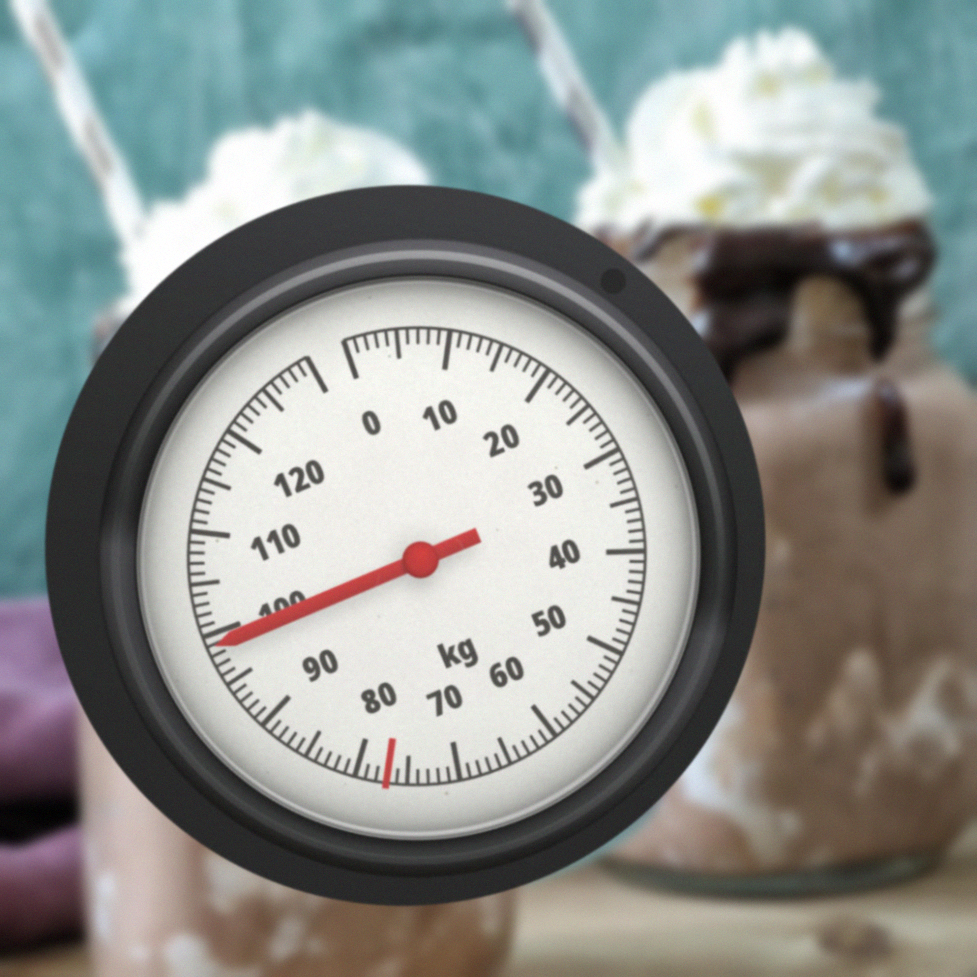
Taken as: 99 kg
